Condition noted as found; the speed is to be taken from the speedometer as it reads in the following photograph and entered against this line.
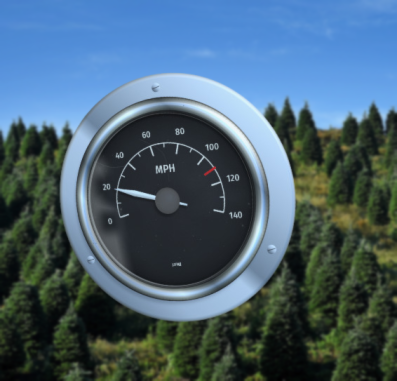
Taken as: 20 mph
